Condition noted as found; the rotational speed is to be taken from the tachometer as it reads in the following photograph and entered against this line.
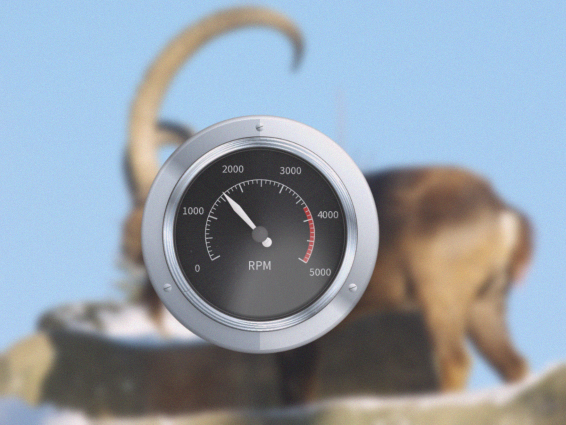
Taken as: 1600 rpm
